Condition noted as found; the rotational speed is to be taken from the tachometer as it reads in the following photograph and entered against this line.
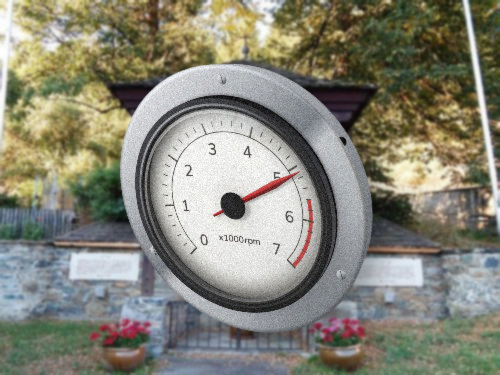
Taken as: 5100 rpm
